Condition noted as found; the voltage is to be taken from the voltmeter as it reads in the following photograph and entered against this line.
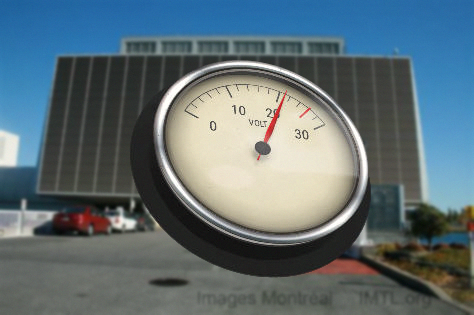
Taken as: 21 V
